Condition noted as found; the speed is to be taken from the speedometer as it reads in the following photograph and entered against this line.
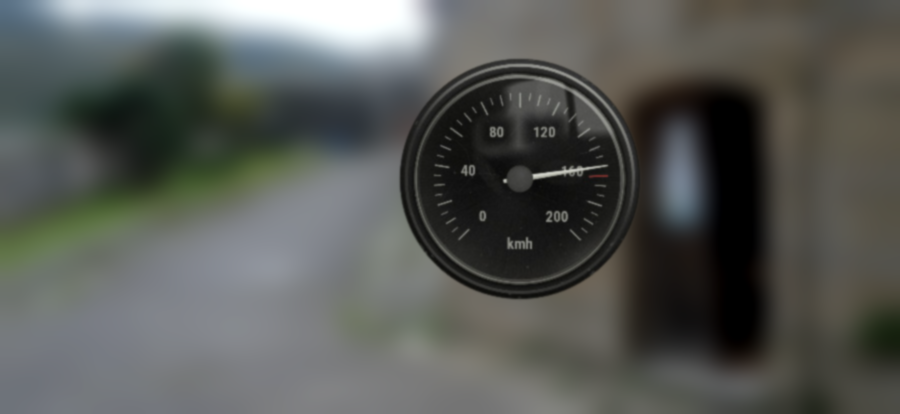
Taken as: 160 km/h
